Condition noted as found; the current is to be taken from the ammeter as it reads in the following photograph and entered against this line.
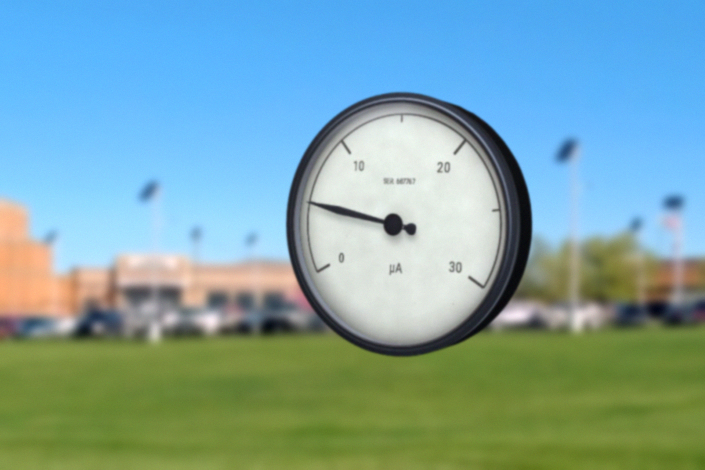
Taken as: 5 µA
